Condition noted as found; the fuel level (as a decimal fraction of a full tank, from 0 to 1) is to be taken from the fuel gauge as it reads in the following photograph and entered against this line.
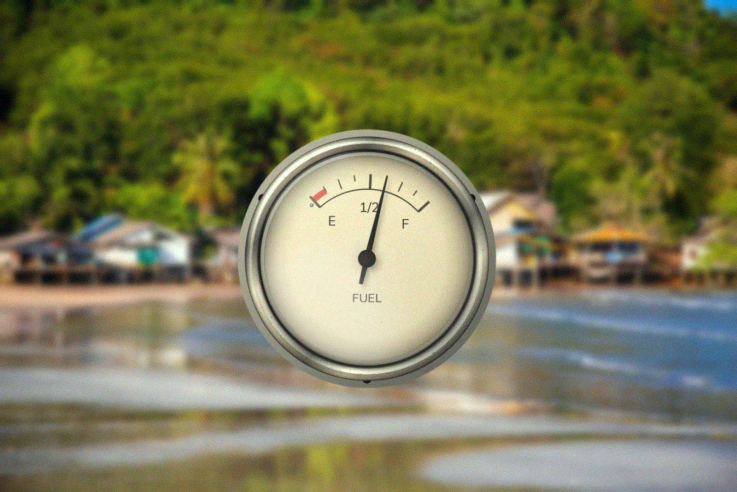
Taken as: 0.625
